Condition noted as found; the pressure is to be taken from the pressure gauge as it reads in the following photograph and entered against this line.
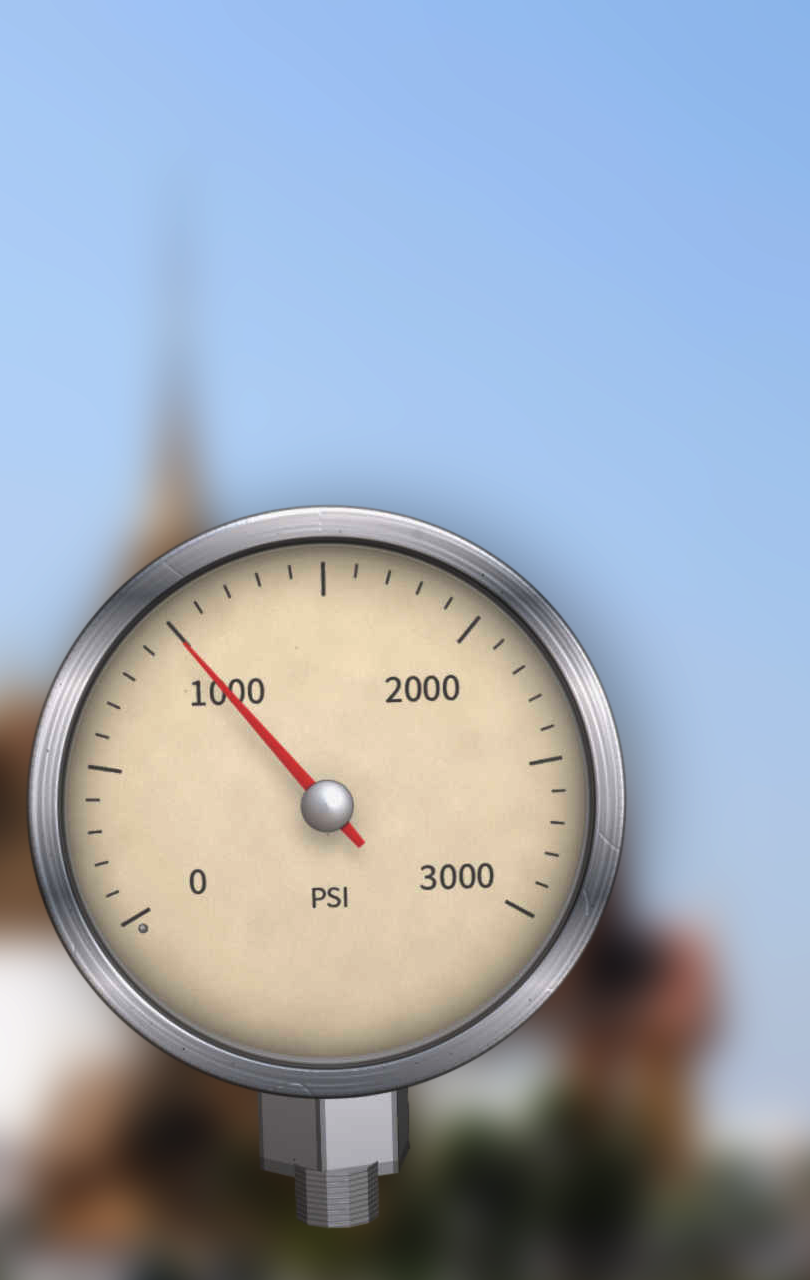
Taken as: 1000 psi
